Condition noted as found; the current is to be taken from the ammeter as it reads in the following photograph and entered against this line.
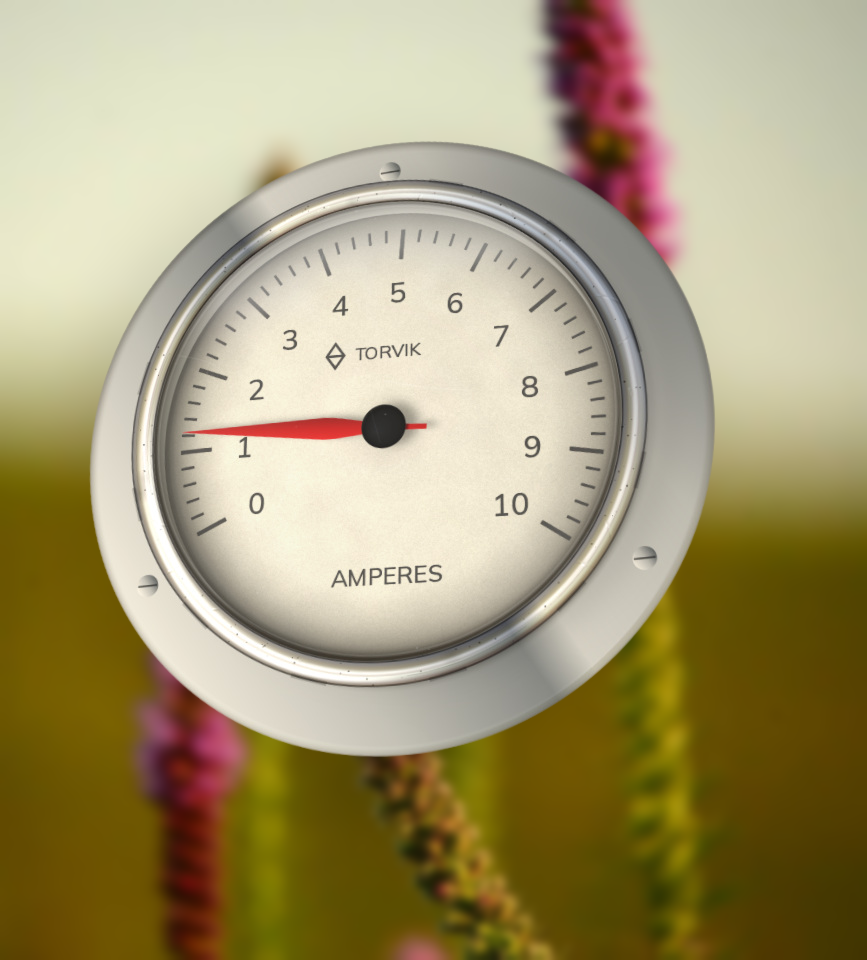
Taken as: 1.2 A
